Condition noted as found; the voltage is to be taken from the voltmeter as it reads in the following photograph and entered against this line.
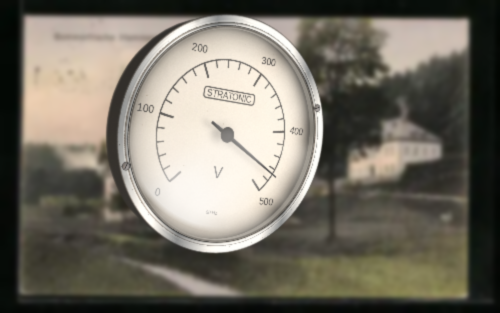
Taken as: 470 V
